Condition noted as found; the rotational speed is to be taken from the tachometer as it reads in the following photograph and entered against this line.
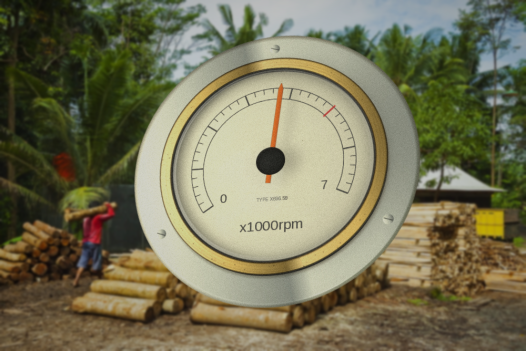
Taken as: 3800 rpm
